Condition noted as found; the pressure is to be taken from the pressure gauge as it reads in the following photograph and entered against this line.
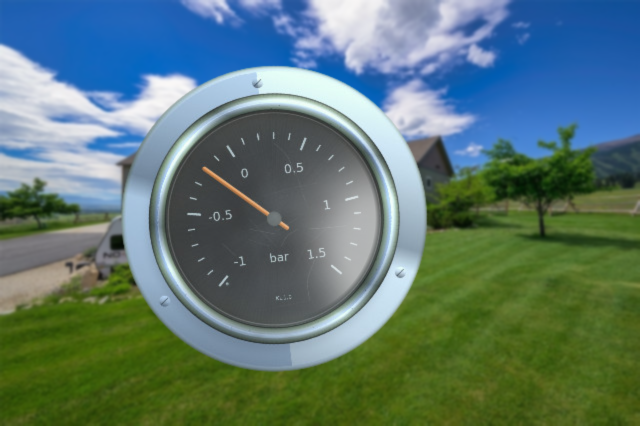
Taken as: -0.2 bar
